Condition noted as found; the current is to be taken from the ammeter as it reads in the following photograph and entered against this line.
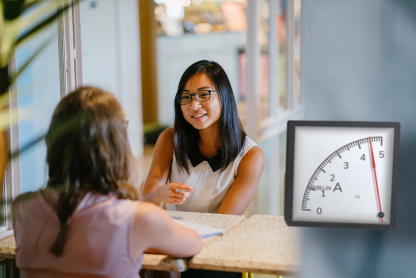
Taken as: 4.5 A
